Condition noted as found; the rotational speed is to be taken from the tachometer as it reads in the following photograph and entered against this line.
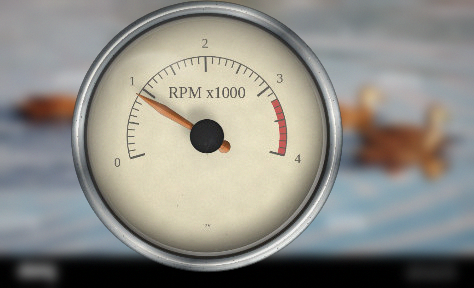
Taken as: 900 rpm
